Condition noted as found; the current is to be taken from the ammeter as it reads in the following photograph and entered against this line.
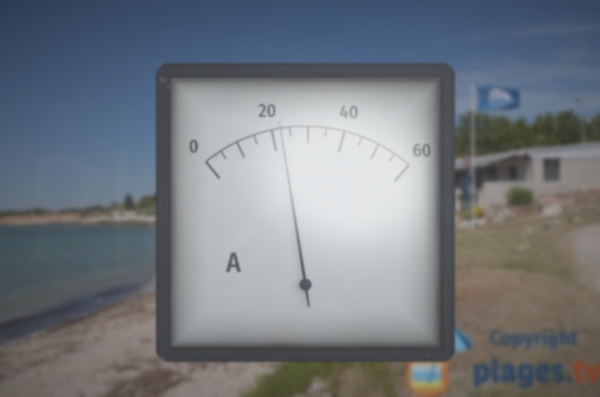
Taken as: 22.5 A
